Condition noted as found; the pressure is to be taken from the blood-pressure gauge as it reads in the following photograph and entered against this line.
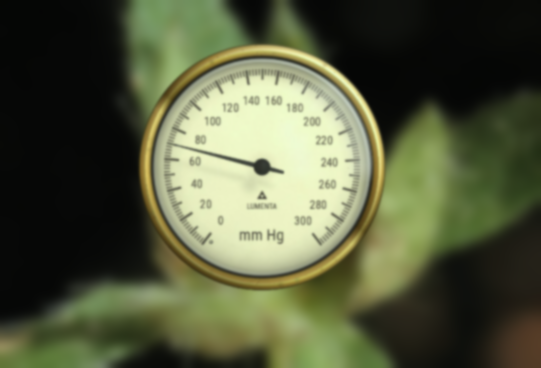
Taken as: 70 mmHg
